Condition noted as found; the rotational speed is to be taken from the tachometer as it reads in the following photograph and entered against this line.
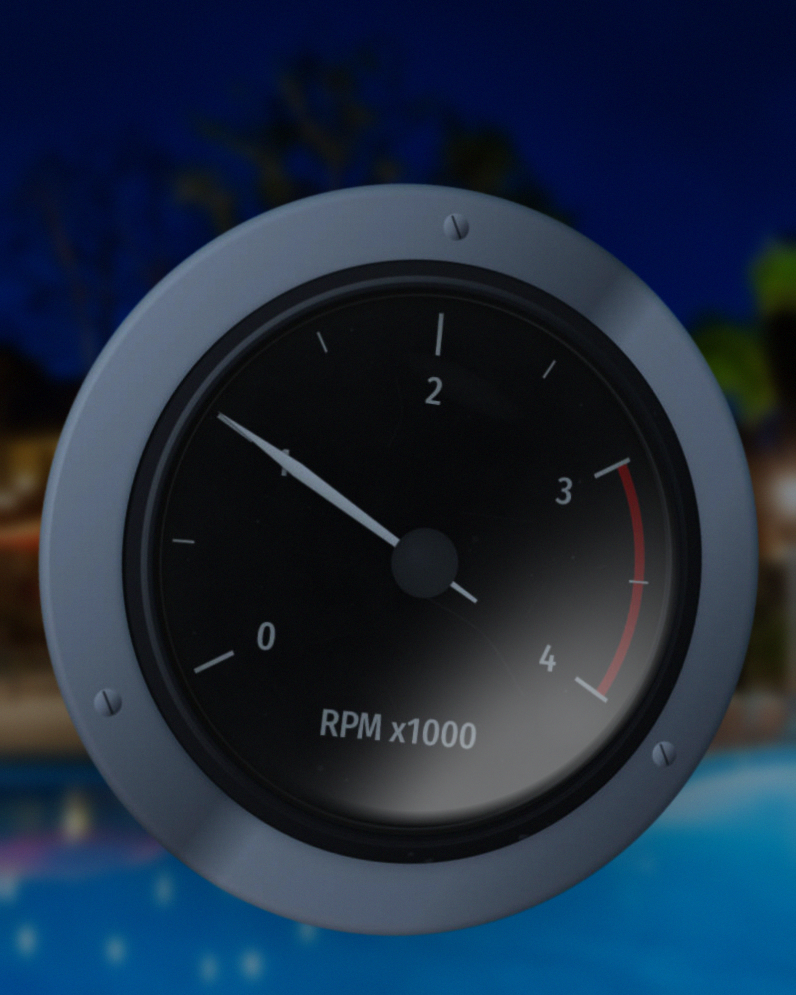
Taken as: 1000 rpm
